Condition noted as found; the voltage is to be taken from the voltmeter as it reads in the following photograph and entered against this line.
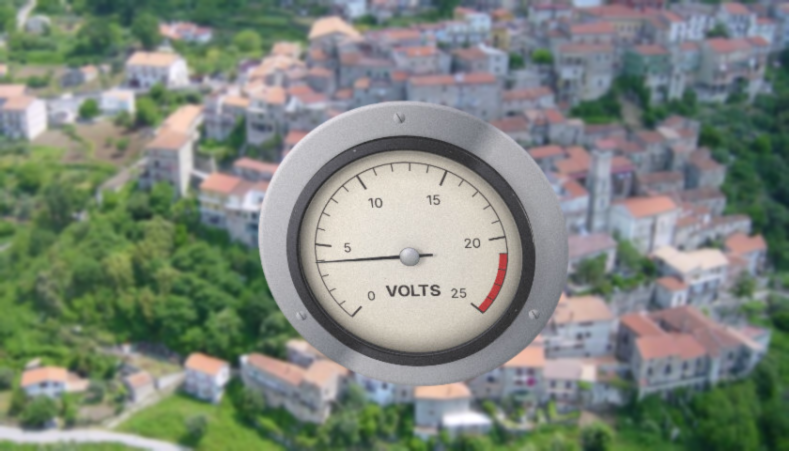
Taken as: 4 V
